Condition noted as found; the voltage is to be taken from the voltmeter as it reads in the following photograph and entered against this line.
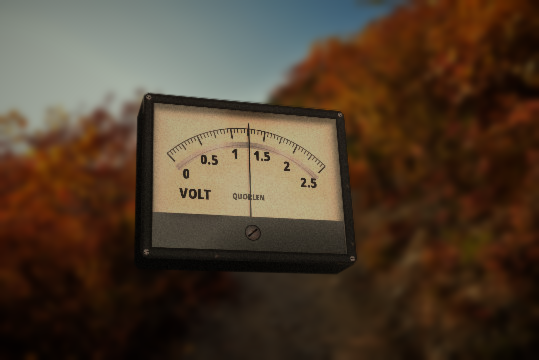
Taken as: 1.25 V
